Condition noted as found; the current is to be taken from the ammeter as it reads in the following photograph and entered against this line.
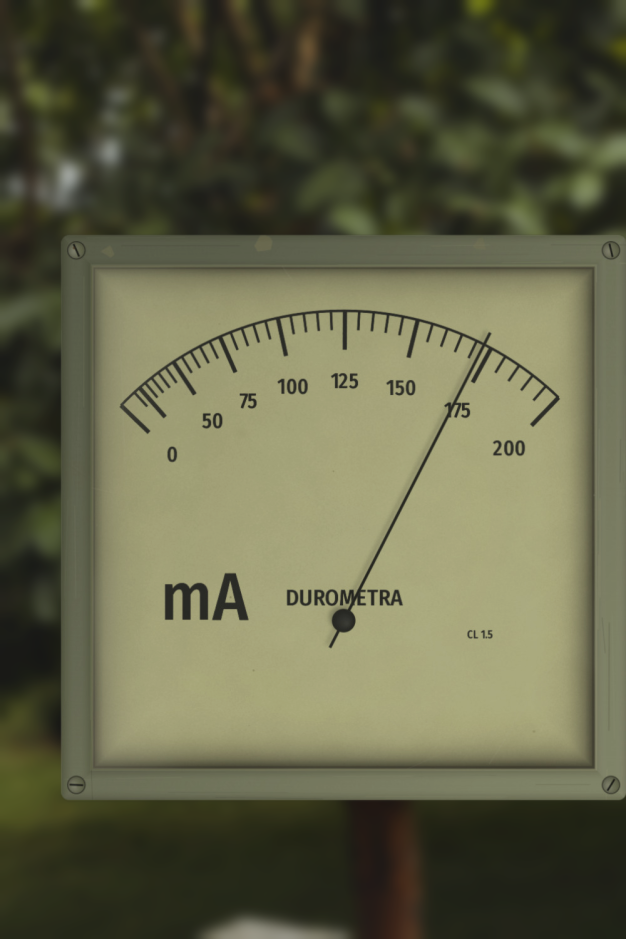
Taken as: 172.5 mA
